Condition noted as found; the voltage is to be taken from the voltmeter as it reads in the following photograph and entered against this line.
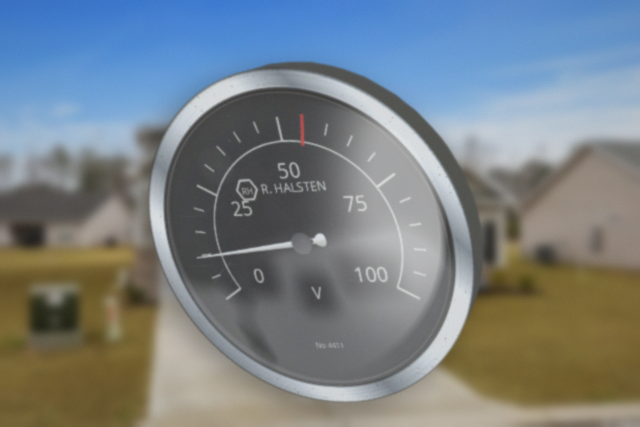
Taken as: 10 V
